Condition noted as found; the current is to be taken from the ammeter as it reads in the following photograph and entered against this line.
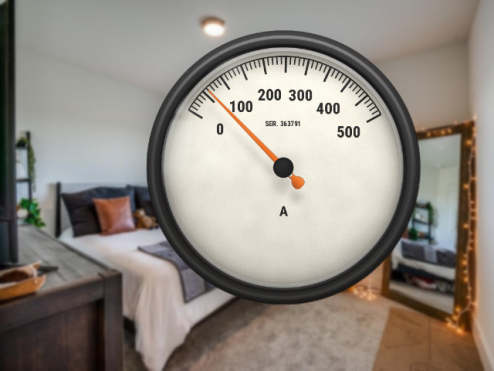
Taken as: 60 A
